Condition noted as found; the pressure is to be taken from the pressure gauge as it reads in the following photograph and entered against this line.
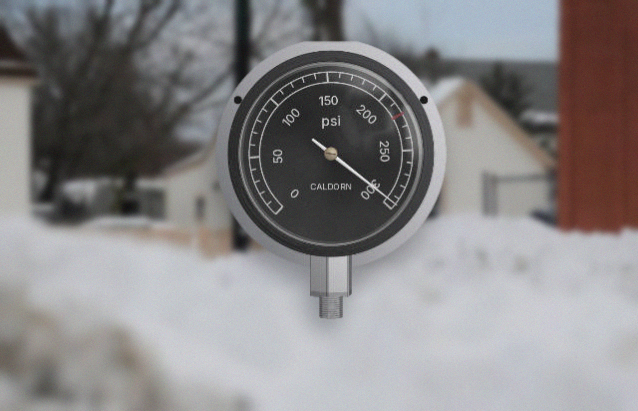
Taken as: 295 psi
